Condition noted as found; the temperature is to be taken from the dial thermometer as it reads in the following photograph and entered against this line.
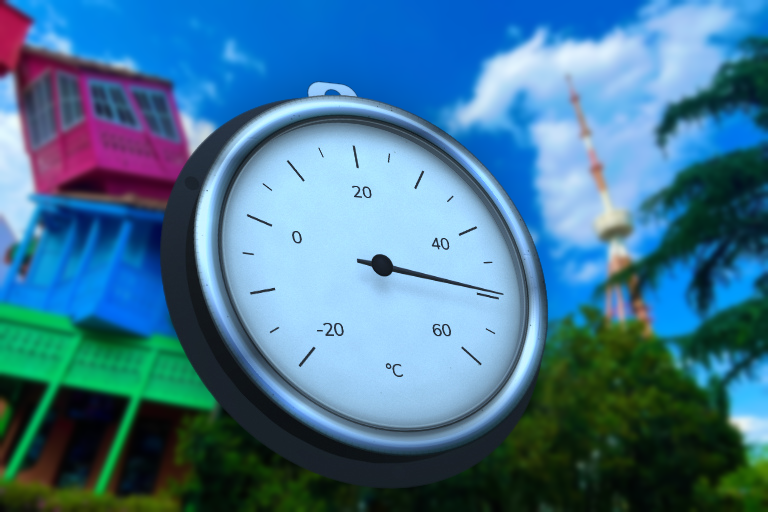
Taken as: 50 °C
